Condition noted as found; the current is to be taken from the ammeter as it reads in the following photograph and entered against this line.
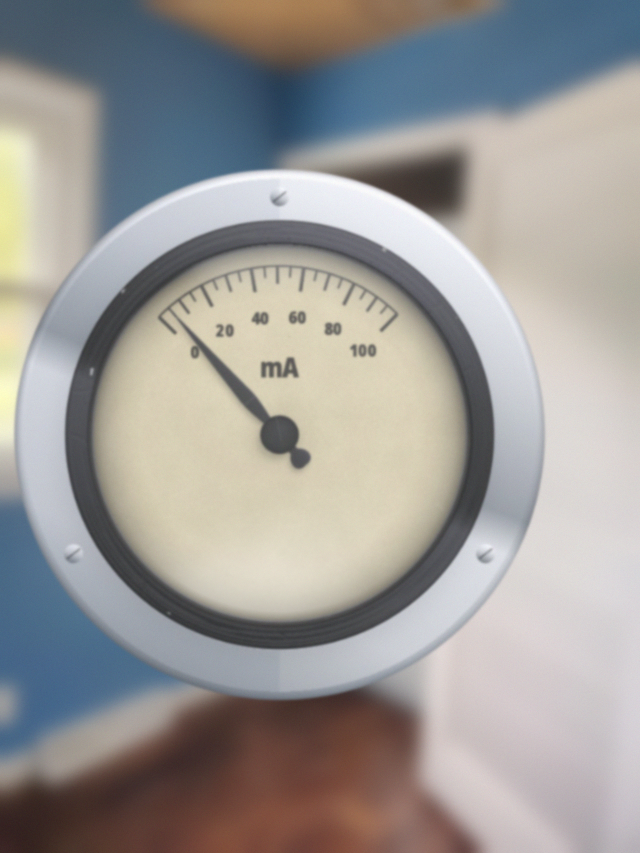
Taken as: 5 mA
